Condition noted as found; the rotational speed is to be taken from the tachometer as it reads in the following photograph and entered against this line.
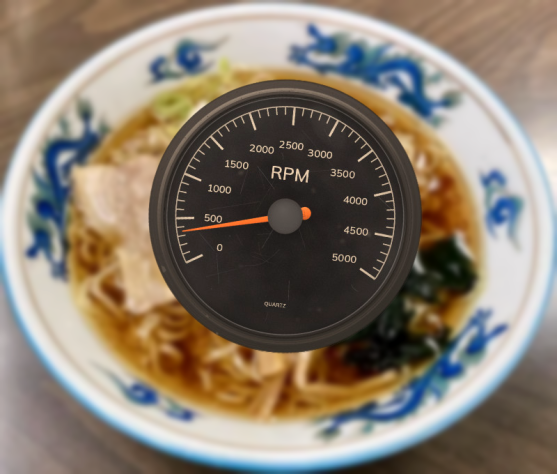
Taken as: 350 rpm
